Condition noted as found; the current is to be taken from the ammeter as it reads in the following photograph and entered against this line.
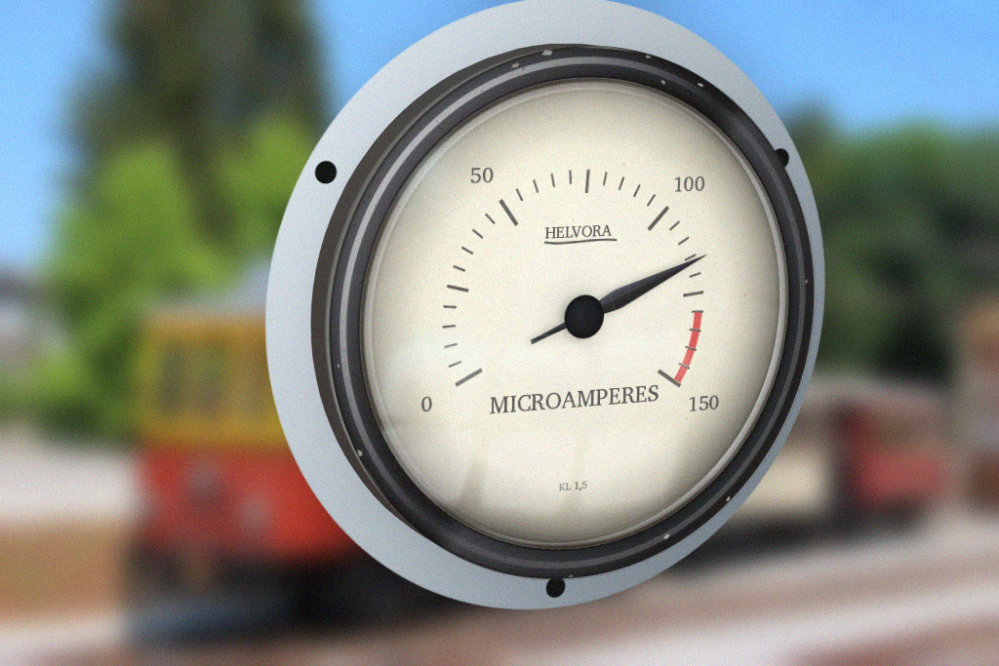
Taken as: 115 µA
